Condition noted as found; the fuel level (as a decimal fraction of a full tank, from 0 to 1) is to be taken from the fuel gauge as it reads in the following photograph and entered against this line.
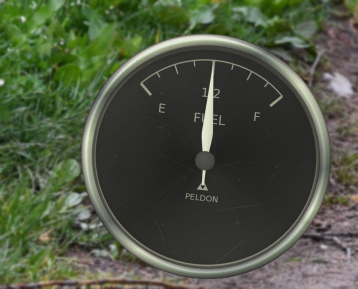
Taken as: 0.5
